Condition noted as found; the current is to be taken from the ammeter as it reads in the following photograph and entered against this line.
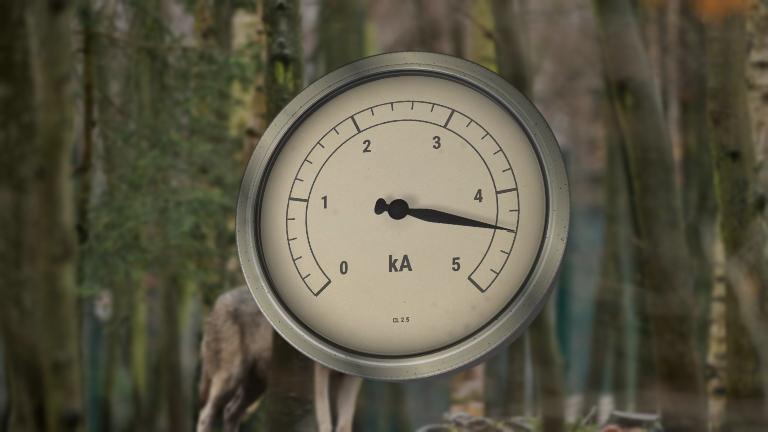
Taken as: 4.4 kA
